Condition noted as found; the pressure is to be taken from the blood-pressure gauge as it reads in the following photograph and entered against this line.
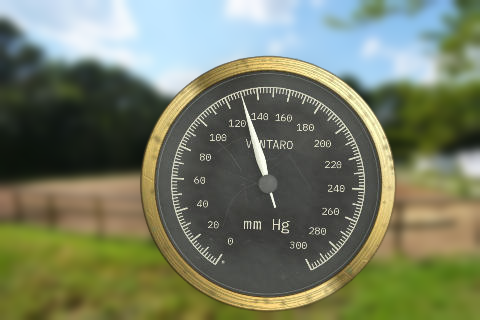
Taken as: 130 mmHg
